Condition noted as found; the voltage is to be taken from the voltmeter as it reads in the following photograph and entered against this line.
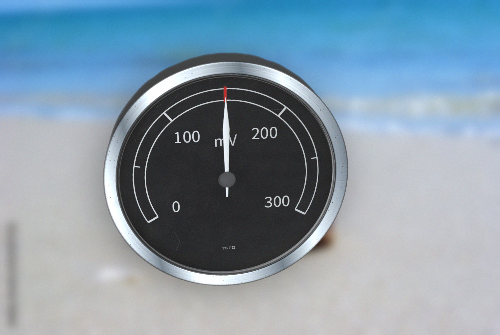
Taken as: 150 mV
